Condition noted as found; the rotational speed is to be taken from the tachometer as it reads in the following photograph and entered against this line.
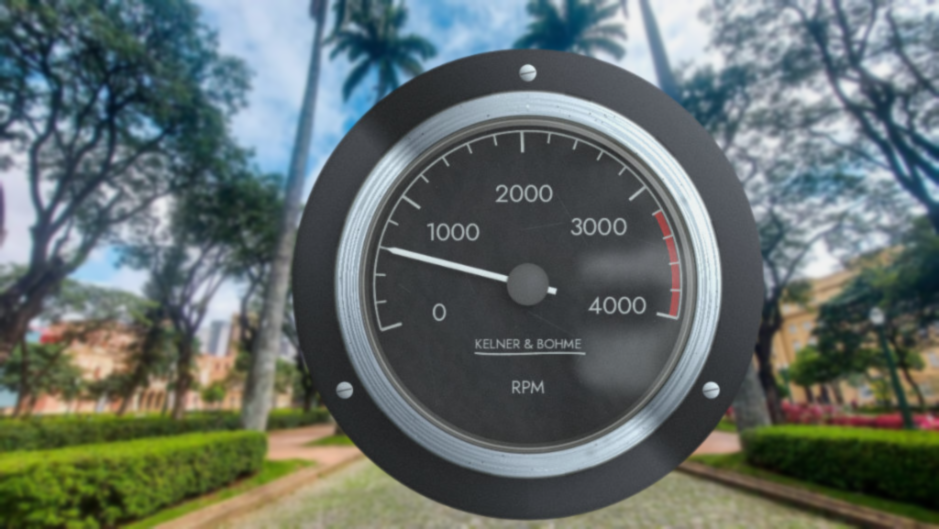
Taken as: 600 rpm
